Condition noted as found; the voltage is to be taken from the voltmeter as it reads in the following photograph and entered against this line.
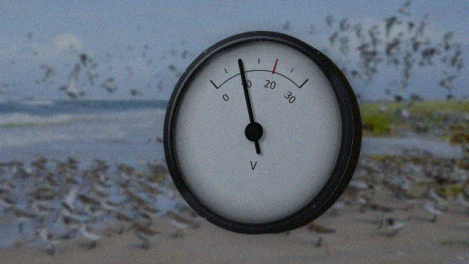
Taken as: 10 V
